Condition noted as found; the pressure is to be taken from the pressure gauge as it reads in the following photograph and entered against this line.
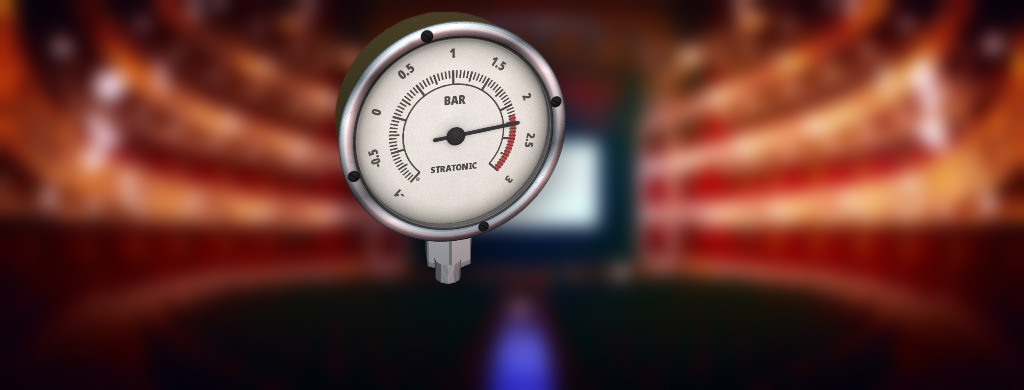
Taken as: 2.25 bar
